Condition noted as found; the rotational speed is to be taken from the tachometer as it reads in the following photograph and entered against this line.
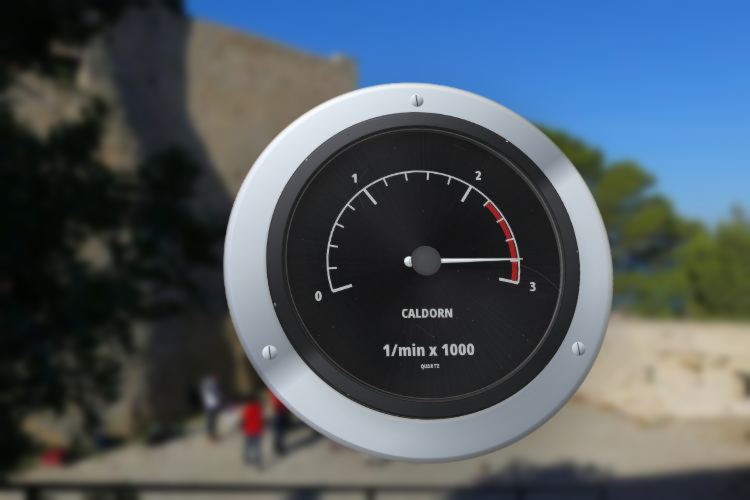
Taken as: 2800 rpm
